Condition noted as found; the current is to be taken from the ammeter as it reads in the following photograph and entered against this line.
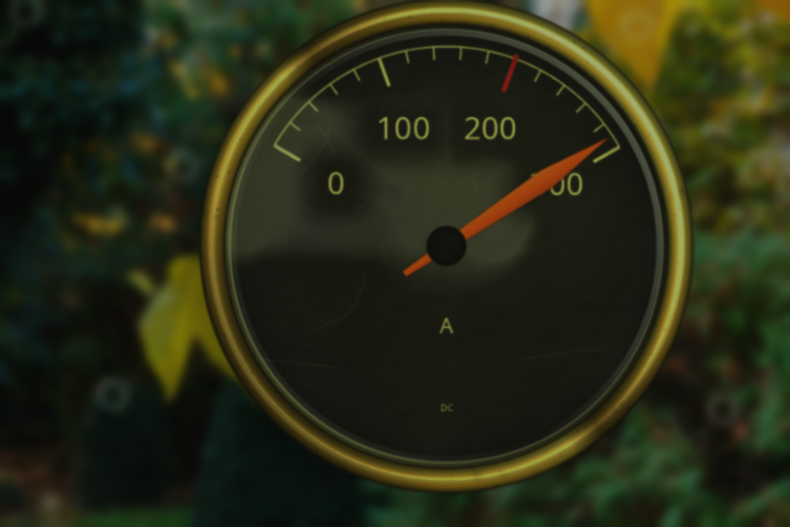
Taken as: 290 A
